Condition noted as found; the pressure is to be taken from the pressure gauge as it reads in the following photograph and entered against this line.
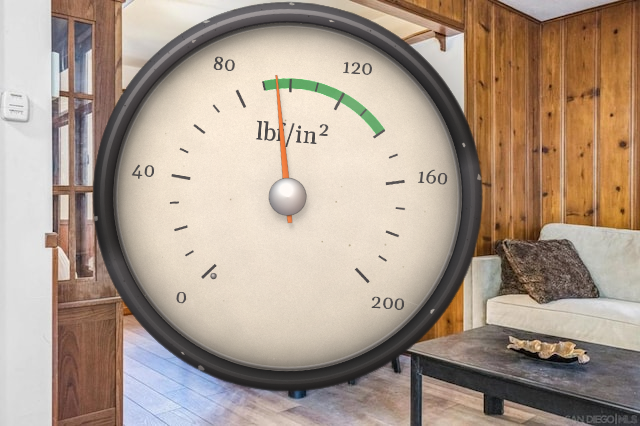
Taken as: 95 psi
